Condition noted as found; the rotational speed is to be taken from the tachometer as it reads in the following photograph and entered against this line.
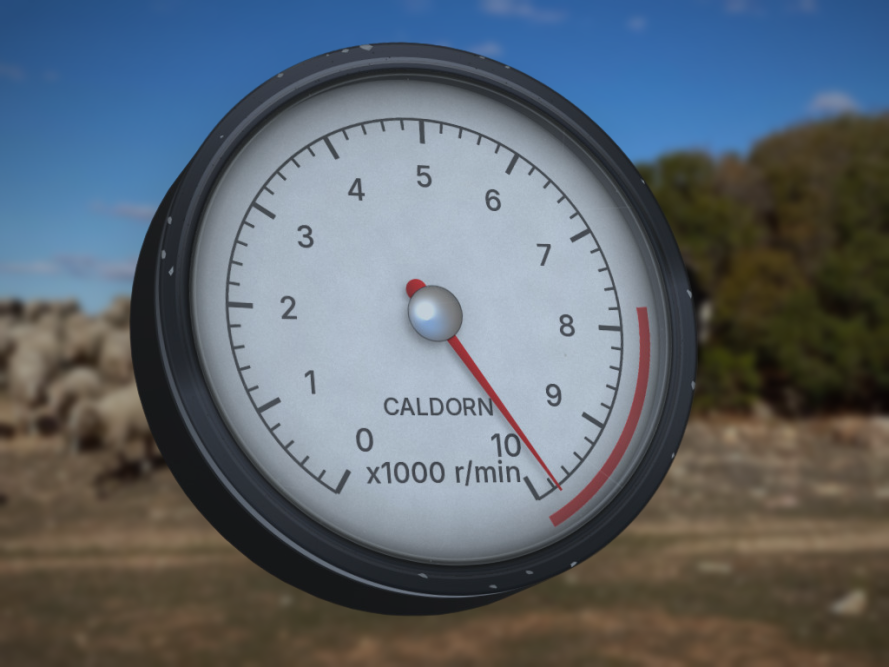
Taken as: 9800 rpm
